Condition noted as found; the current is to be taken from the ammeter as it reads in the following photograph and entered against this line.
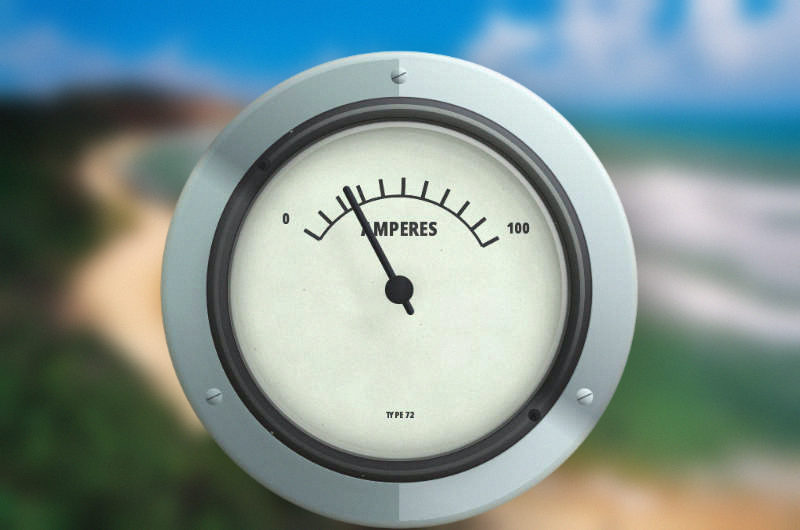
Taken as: 25 A
